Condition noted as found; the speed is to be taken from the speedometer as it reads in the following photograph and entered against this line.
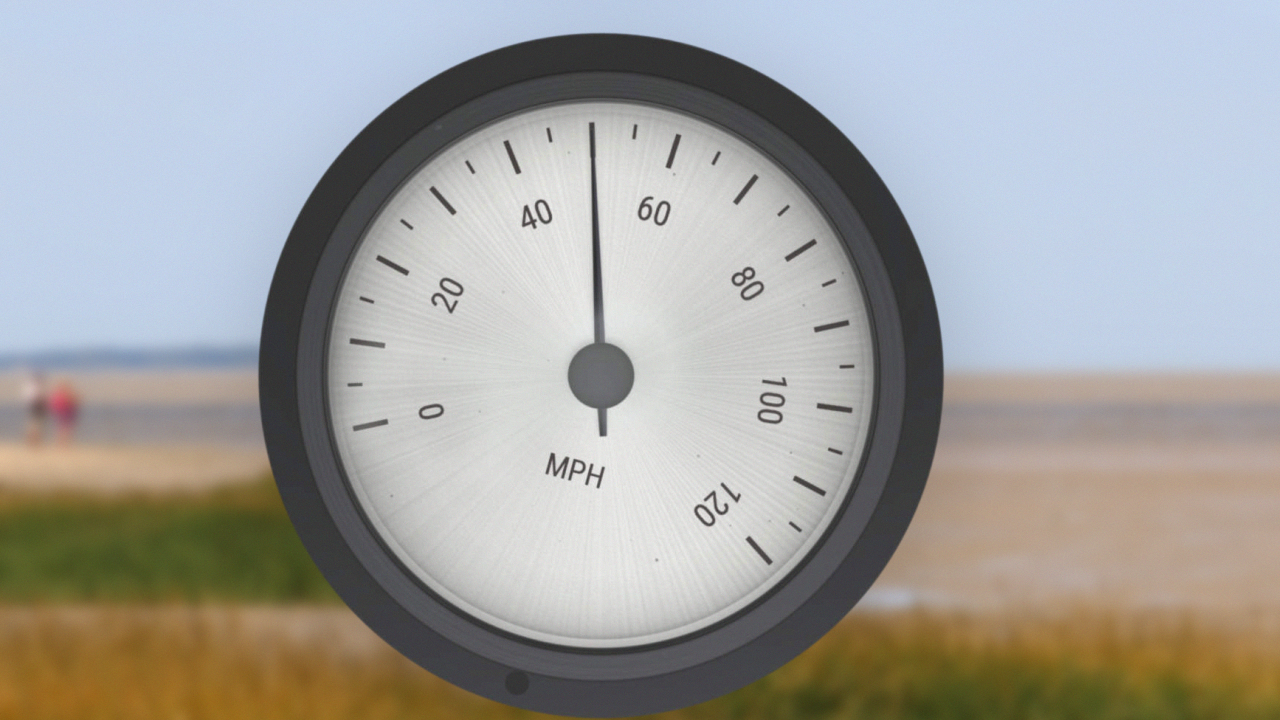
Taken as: 50 mph
